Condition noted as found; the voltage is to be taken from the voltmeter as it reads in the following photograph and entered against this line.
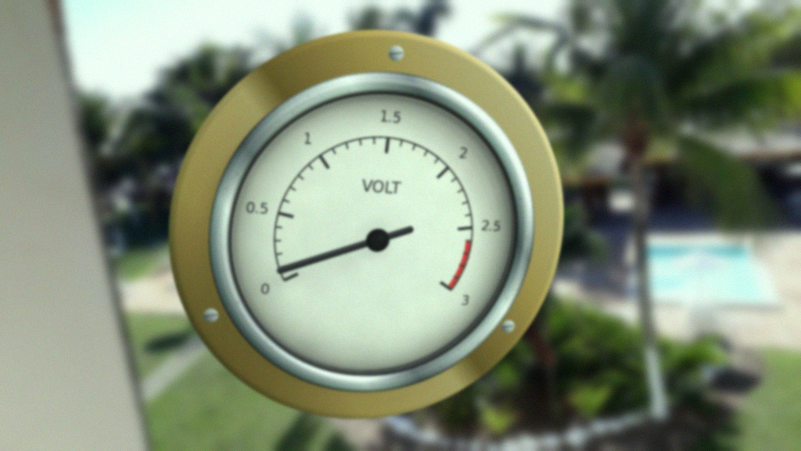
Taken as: 0.1 V
